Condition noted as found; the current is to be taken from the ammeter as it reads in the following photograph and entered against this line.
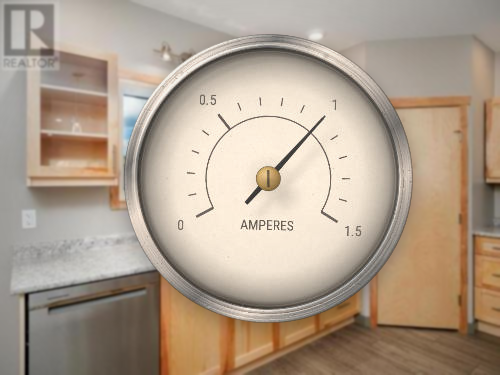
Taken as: 1 A
